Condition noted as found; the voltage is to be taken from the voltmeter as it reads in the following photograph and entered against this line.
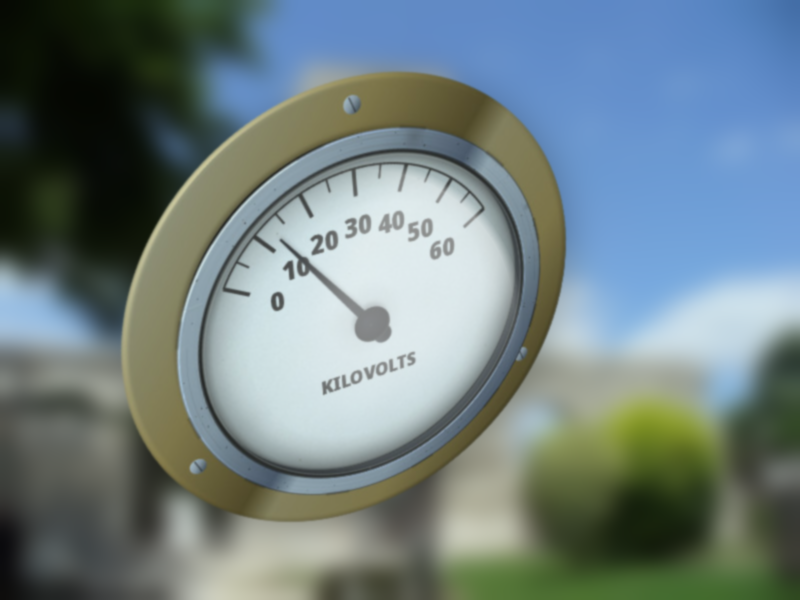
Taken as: 12.5 kV
